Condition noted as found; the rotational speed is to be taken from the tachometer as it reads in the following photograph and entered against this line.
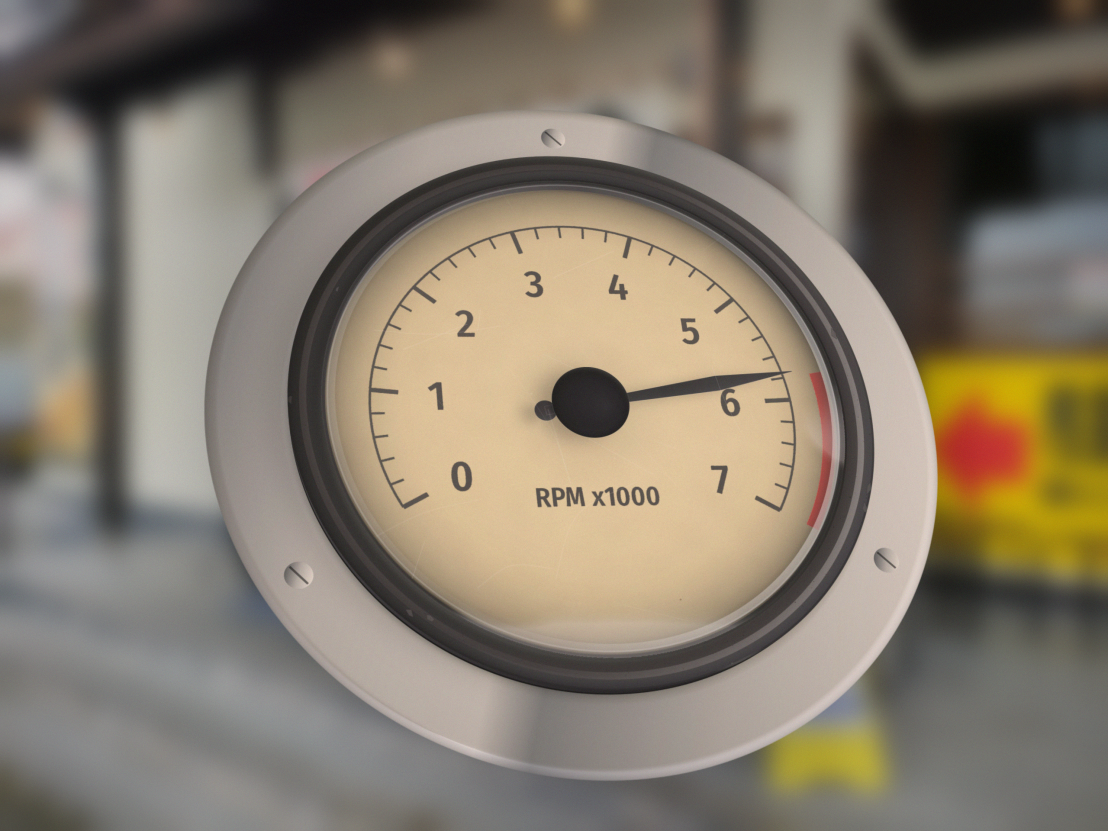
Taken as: 5800 rpm
